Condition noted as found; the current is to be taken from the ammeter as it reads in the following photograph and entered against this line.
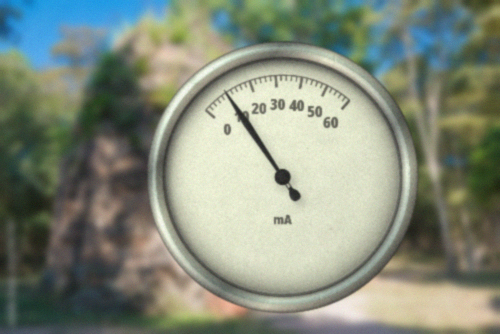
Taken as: 10 mA
